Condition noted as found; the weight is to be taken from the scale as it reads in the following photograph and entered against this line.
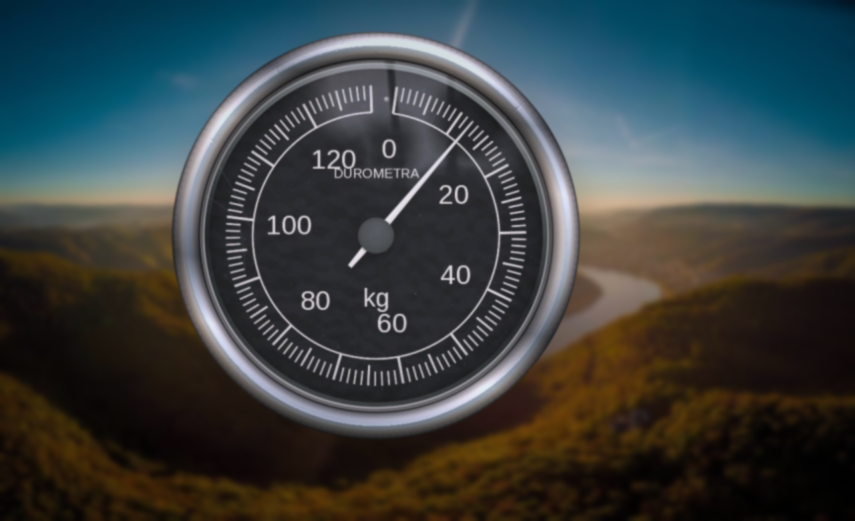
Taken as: 12 kg
